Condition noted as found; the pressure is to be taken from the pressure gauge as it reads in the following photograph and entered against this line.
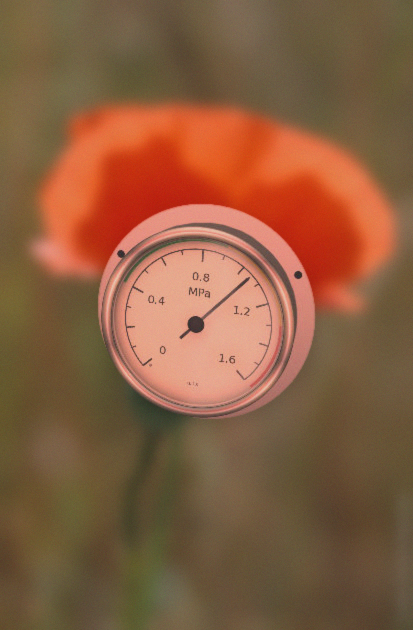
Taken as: 1.05 MPa
